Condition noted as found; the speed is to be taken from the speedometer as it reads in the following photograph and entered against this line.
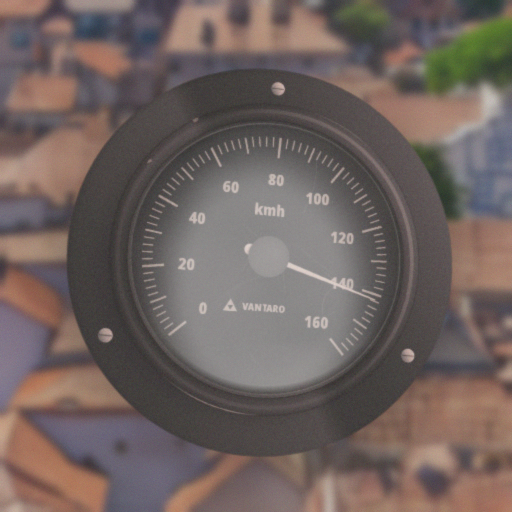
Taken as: 142 km/h
